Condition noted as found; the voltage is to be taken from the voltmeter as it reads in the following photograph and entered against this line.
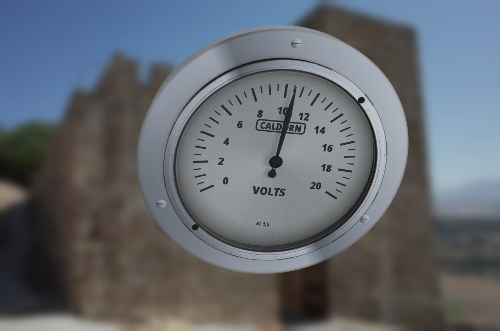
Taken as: 10.5 V
